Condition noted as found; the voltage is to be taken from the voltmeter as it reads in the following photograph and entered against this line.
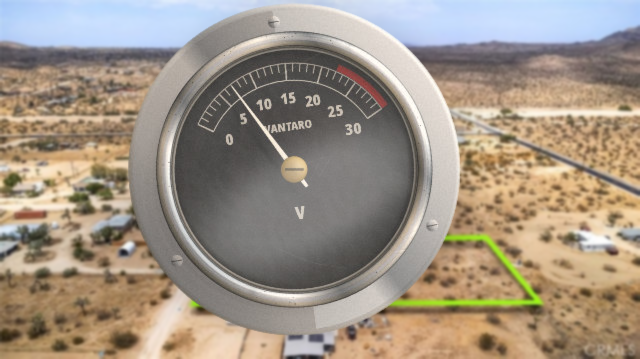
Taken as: 7 V
